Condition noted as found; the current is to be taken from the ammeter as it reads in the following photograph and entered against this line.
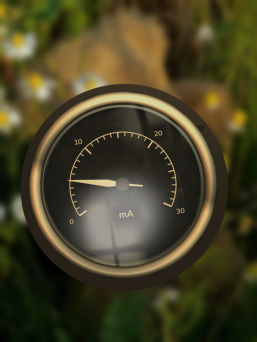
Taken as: 5 mA
